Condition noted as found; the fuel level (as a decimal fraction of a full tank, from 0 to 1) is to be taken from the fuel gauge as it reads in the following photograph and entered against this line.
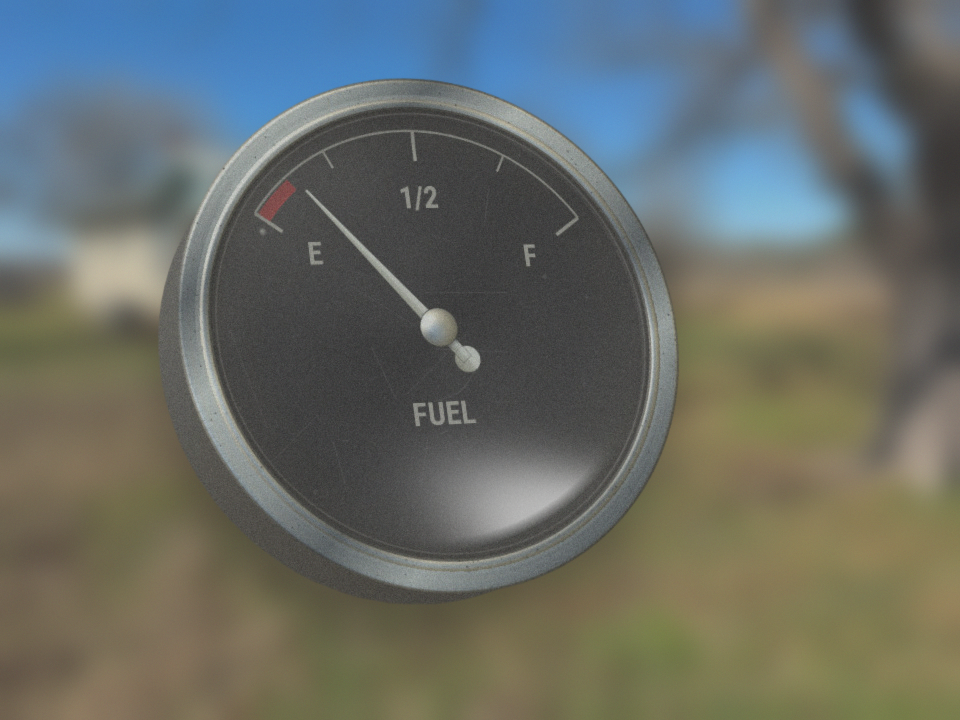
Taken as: 0.125
